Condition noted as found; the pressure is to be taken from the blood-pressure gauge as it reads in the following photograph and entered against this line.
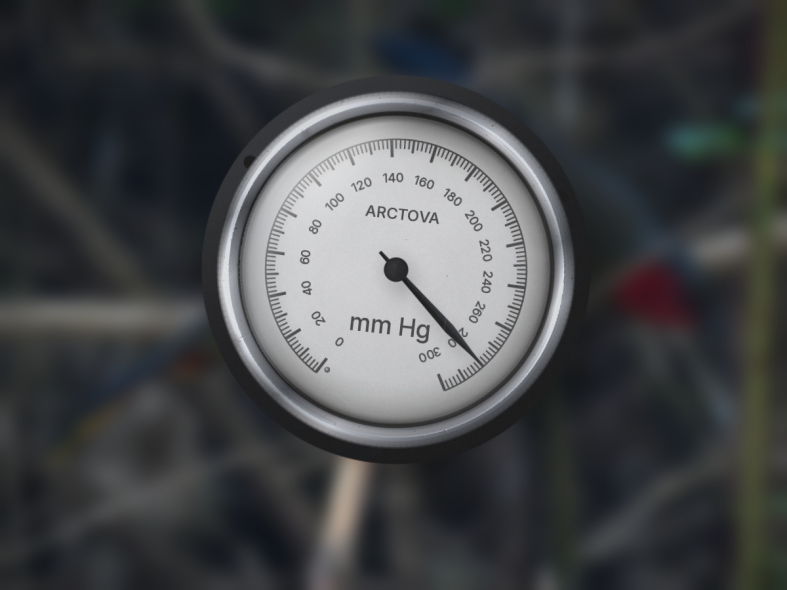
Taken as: 280 mmHg
